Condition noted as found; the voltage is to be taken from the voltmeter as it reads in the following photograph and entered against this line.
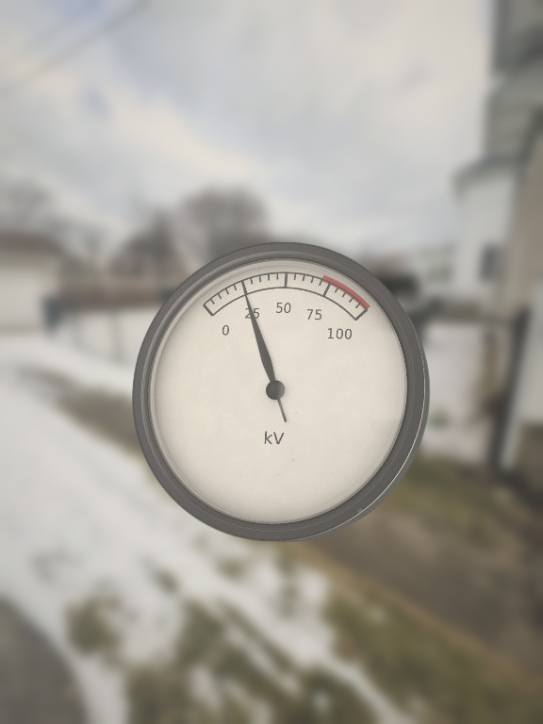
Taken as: 25 kV
